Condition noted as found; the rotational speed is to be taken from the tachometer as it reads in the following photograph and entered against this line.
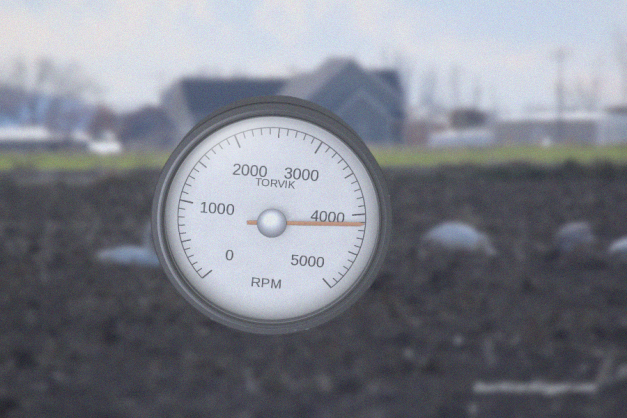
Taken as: 4100 rpm
